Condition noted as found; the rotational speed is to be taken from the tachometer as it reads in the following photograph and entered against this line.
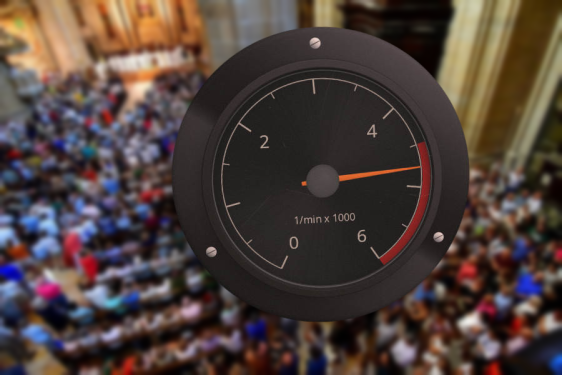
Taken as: 4750 rpm
